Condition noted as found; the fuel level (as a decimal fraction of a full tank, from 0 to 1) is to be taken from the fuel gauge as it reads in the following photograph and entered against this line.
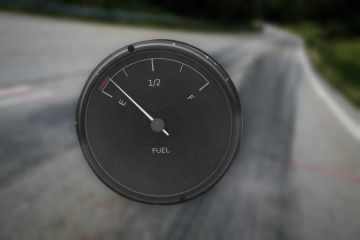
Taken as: 0.125
